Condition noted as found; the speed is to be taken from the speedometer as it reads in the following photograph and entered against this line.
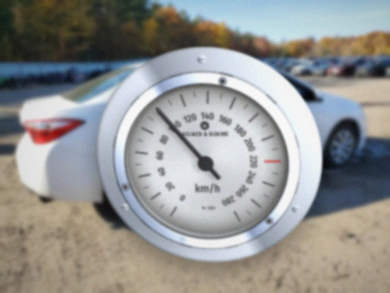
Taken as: 100 km/h
